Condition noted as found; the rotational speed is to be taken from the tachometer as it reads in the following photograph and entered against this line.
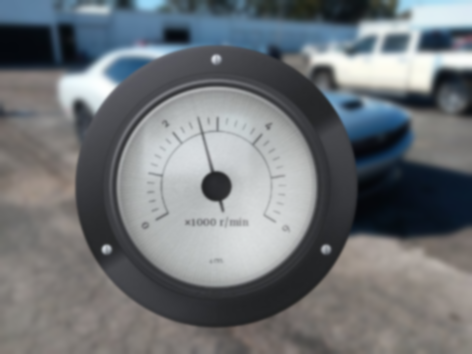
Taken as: 2600 rpm
